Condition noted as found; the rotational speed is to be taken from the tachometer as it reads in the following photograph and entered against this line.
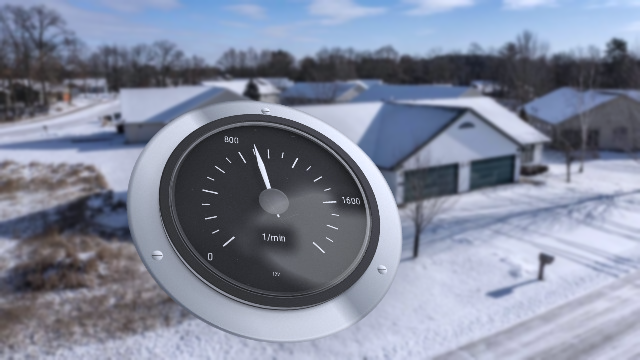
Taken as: 900 rpm
